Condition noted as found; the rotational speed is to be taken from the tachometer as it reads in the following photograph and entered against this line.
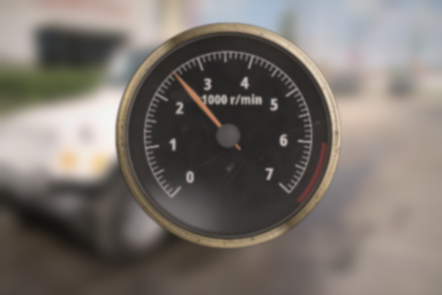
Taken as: 2500 rpm
